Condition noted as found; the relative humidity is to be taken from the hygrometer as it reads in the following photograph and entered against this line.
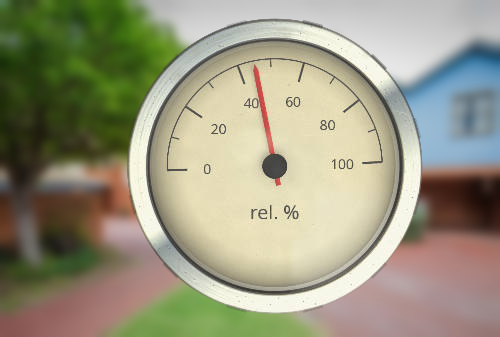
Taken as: 45 %
